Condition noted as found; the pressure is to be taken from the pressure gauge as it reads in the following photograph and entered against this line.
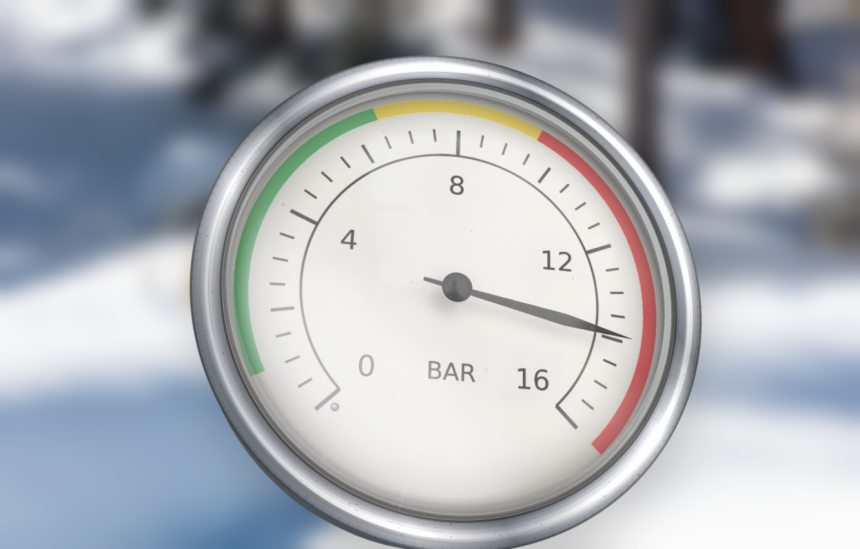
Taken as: 14 bar
